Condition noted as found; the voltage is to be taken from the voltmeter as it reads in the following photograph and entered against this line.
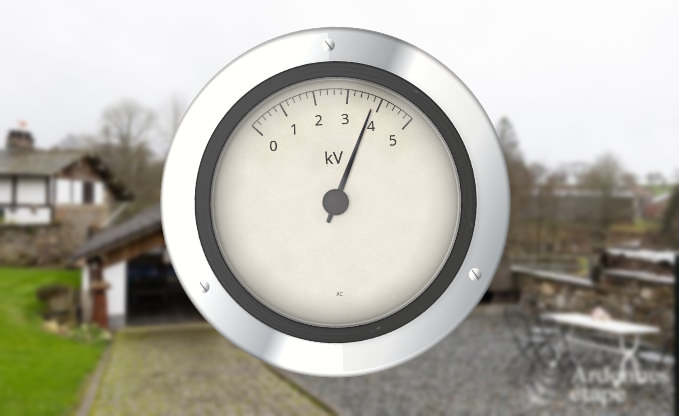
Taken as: 3.8 kV
